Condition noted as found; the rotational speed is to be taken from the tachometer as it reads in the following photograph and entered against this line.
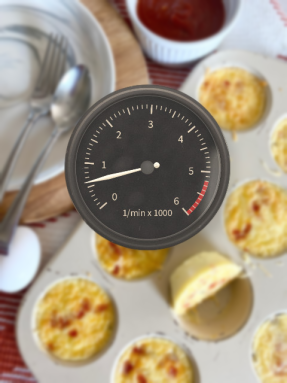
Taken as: 600 rpm
